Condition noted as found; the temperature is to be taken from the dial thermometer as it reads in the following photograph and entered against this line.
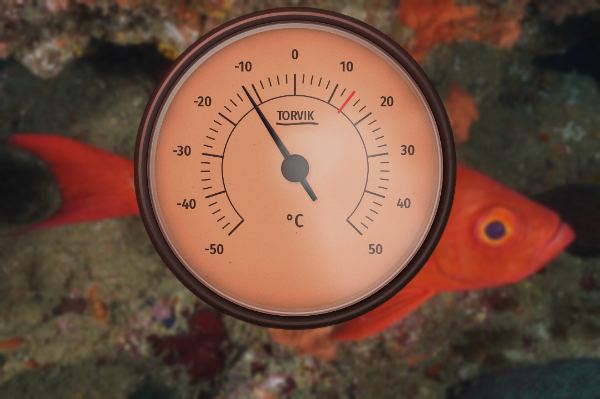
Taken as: -12 °C
